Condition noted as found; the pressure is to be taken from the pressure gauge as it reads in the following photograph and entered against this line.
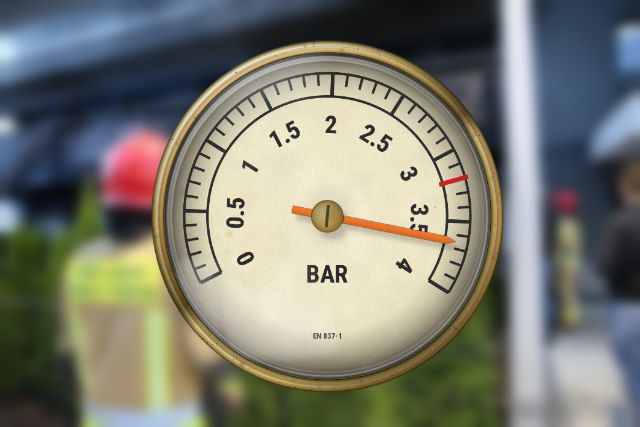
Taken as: 3.65 bar
